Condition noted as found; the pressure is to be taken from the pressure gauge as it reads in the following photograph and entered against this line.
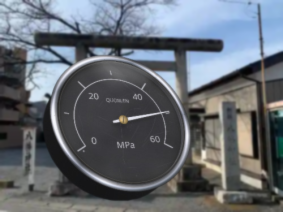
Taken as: 50 MPa
